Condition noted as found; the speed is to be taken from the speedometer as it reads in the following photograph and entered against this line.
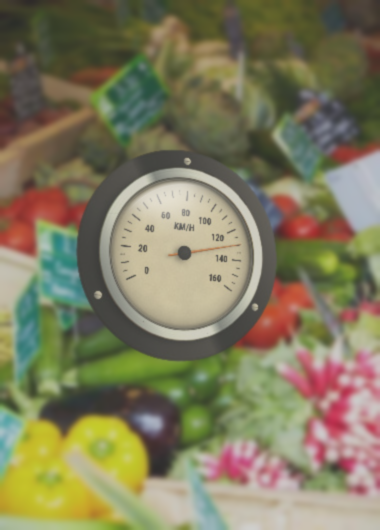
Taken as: 130 km/h
